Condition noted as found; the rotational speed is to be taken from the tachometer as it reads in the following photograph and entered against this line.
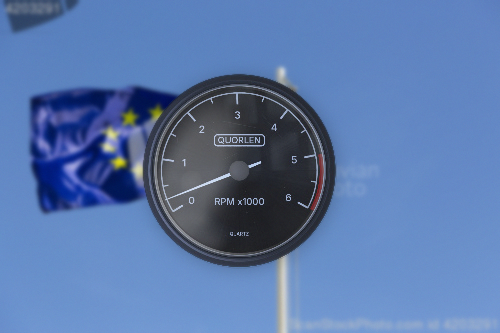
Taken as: 250 rpm
